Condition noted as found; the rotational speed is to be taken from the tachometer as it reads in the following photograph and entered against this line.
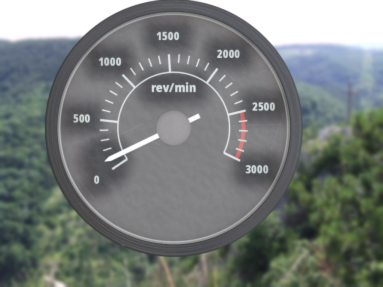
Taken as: 100 rpm
